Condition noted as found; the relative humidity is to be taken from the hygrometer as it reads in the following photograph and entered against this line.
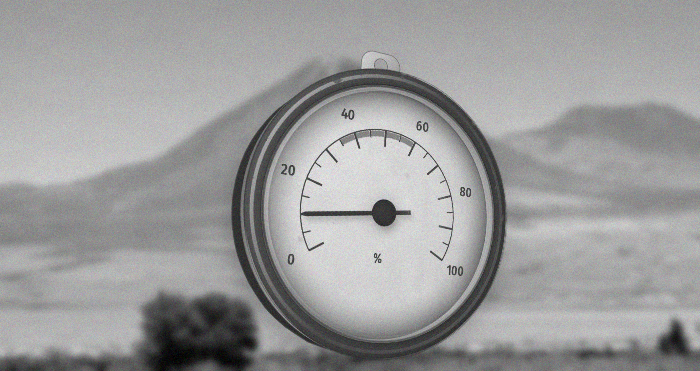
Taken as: 10 %
